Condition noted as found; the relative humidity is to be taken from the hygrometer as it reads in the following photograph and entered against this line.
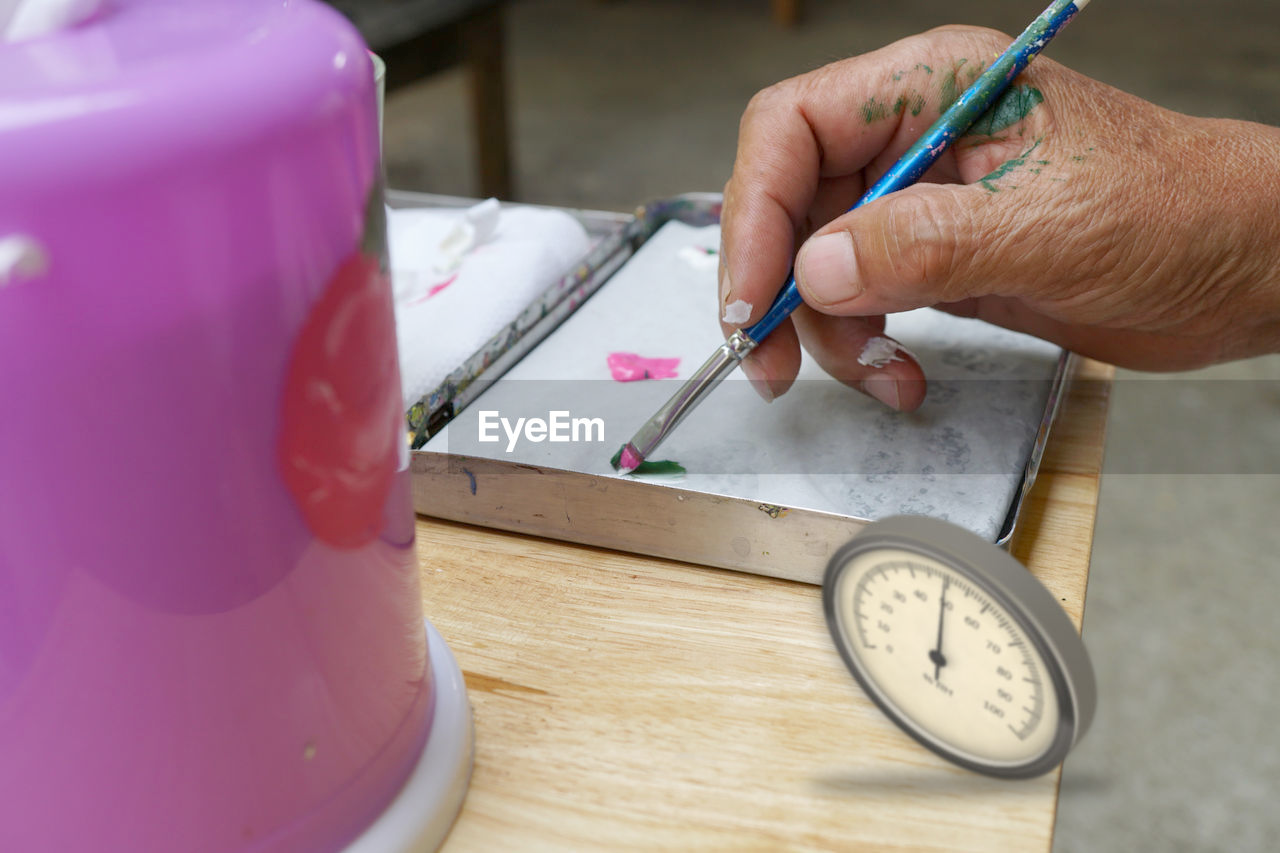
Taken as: 50 %
